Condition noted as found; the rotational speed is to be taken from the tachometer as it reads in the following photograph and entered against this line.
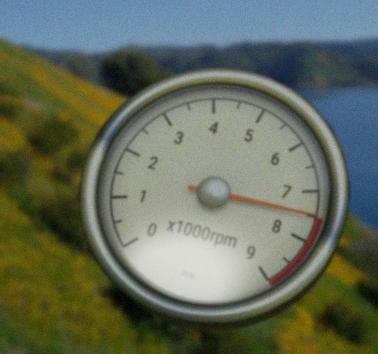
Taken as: 7500 rpm
